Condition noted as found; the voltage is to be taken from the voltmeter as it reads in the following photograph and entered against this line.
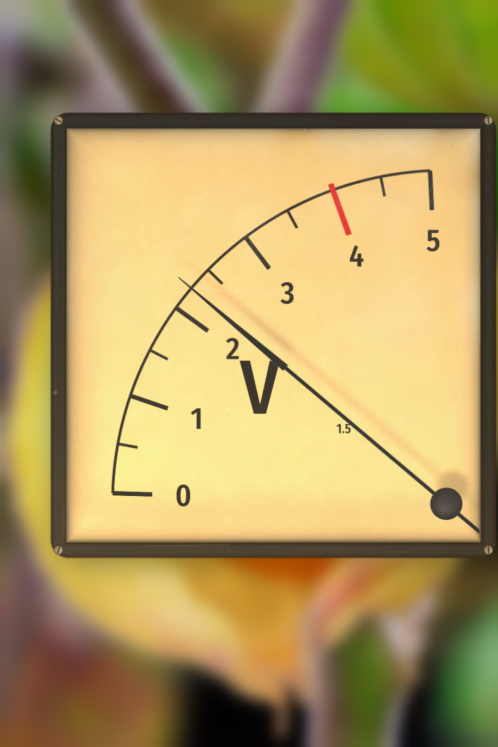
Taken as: 2.25 V
